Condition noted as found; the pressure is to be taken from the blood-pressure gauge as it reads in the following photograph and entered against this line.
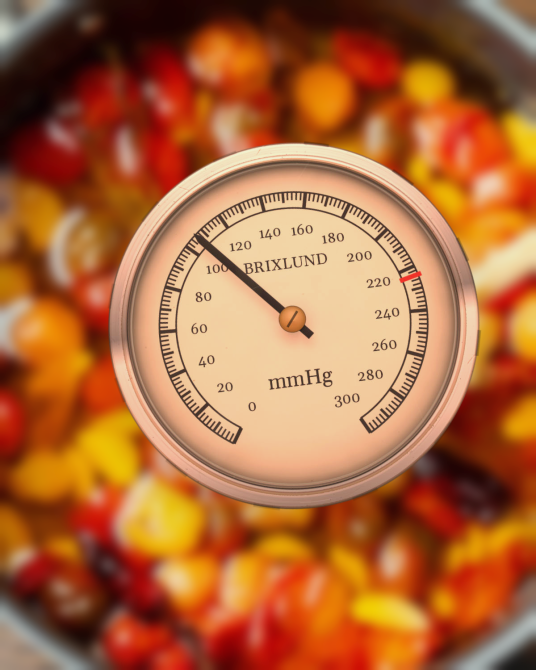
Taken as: 106 mmHg
